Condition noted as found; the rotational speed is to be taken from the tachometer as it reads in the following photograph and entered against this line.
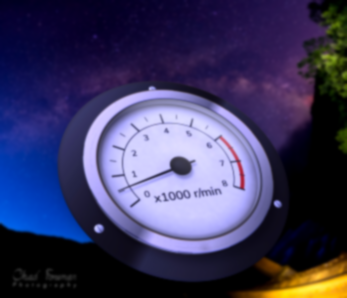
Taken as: 500 rpm
